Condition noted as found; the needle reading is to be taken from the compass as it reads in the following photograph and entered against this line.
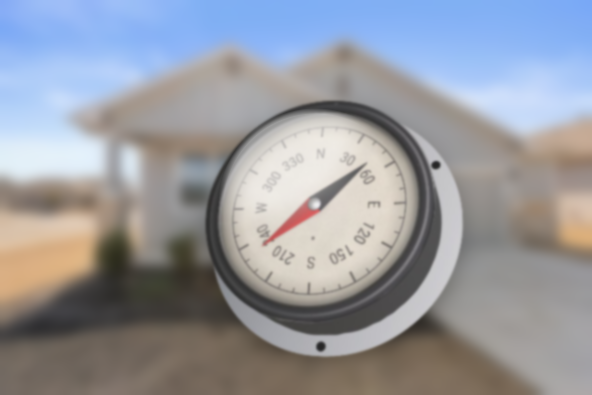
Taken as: 230 °
